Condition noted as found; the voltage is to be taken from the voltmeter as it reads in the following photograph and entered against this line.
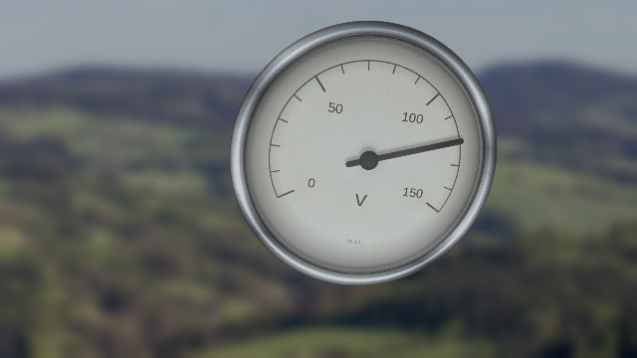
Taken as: 120 V
